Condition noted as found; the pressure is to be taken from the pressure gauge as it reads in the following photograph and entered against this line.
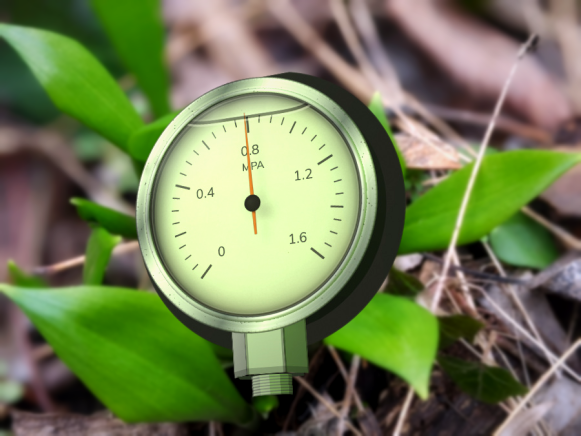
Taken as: 0.8 MPa
